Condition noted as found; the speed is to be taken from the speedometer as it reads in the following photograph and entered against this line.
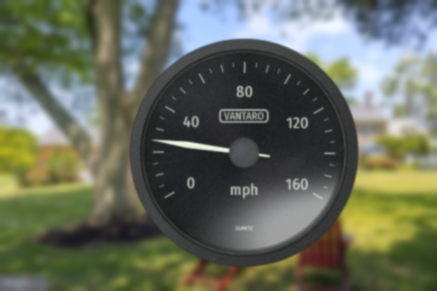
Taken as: 25 mph
